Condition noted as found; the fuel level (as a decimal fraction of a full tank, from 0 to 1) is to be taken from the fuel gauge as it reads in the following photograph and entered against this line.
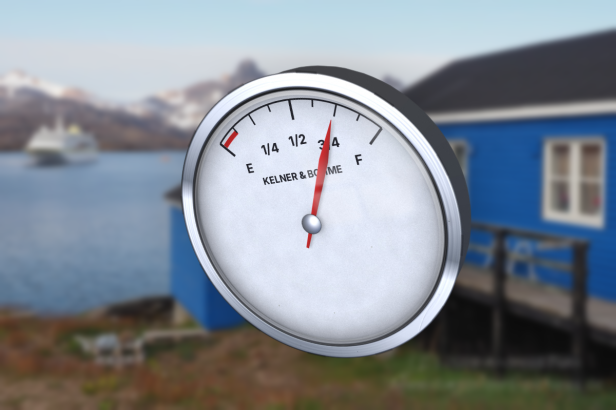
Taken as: 0.75
